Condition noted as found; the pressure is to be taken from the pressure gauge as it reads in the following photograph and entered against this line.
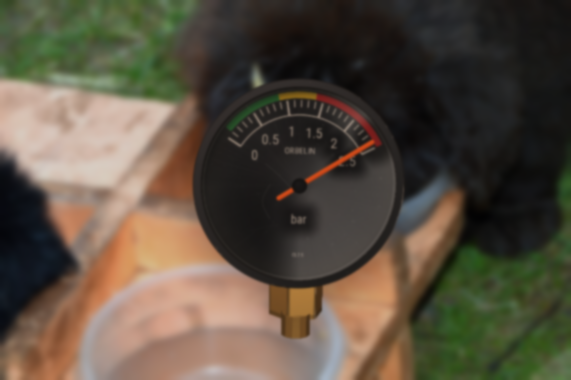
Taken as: 2.4 bar
